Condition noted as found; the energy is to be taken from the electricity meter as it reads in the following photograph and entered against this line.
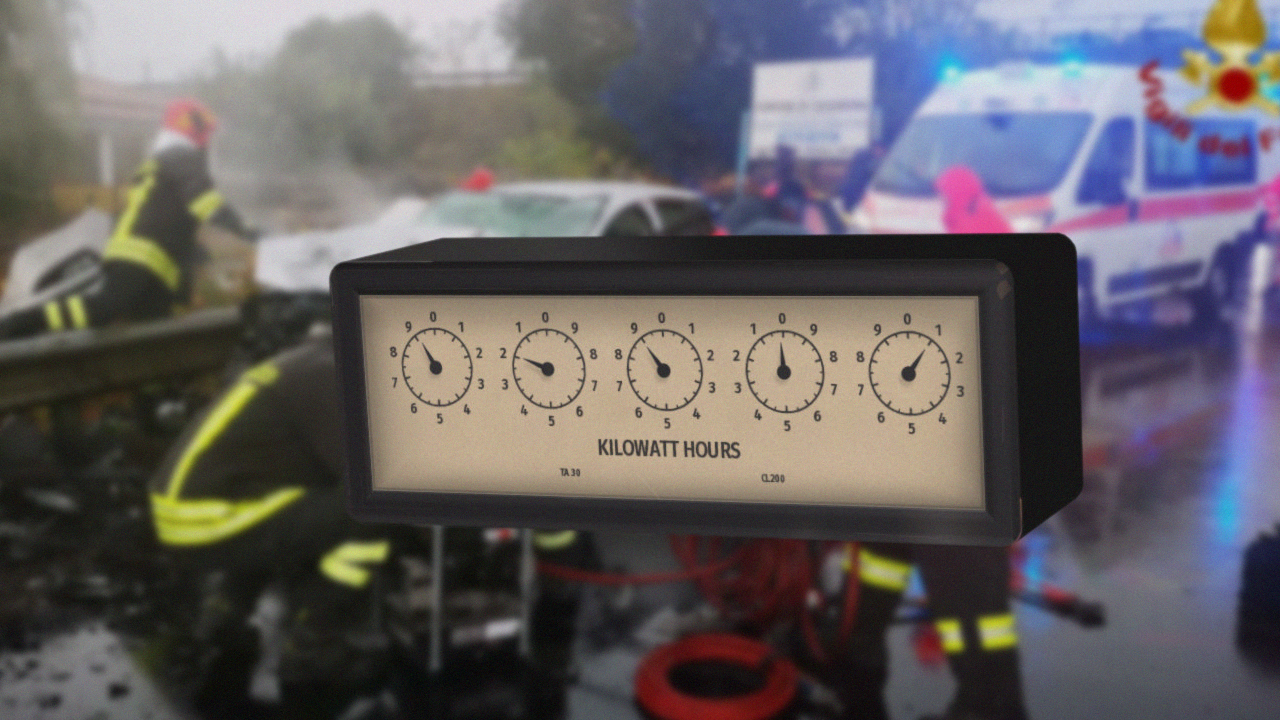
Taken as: 91901 kWh
